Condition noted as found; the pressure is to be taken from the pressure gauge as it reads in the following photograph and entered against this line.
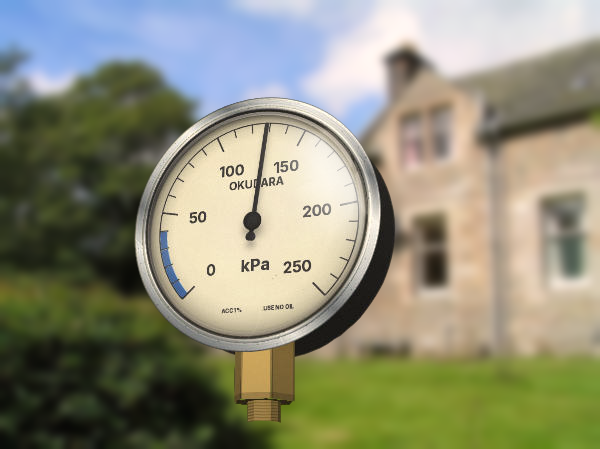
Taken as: 130 kPa
